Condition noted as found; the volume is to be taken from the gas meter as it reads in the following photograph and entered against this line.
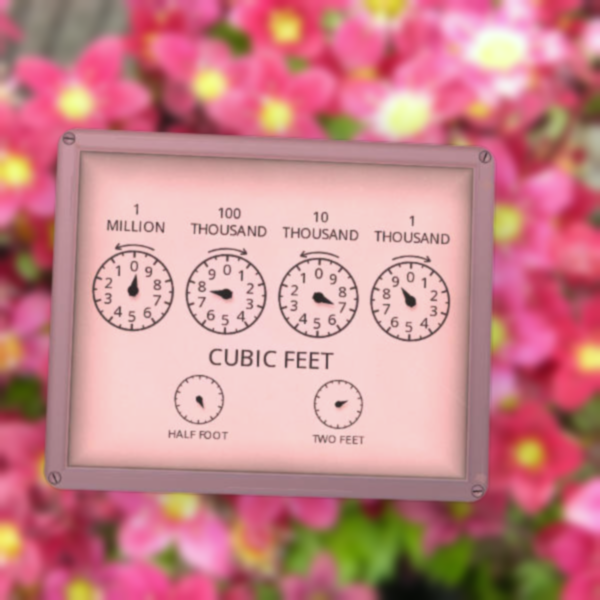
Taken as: 976900 ft³
